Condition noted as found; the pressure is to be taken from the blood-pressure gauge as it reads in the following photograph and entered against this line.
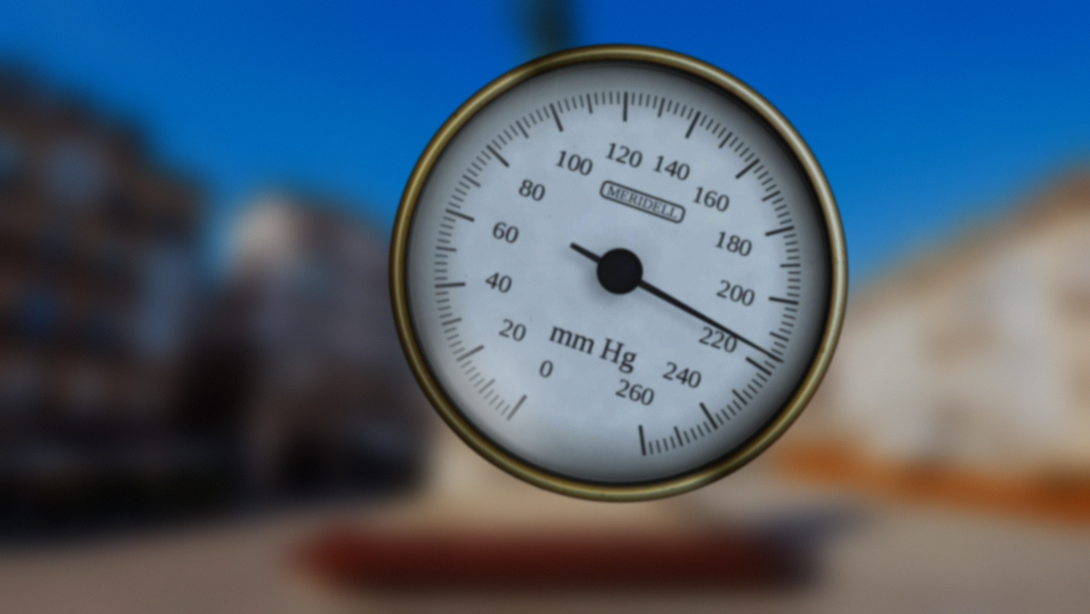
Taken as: 216 mmHg
